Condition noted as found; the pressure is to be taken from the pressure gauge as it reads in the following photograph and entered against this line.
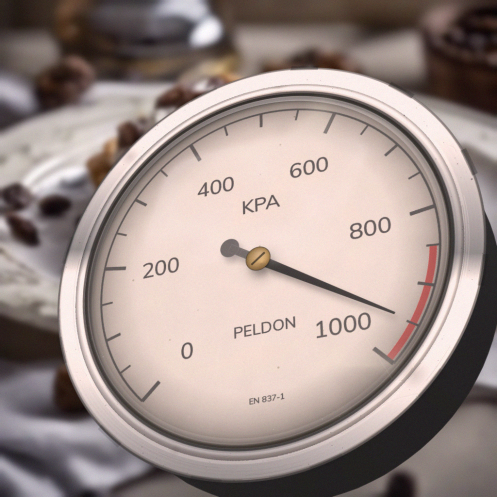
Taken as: 950 kPa
